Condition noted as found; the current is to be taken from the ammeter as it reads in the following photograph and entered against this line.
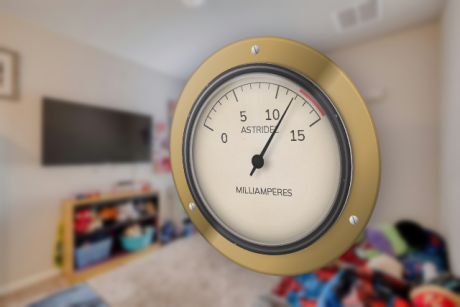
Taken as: 12 mA
